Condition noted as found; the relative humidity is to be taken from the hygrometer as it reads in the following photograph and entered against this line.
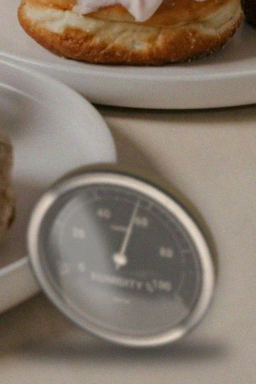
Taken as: 56 %
